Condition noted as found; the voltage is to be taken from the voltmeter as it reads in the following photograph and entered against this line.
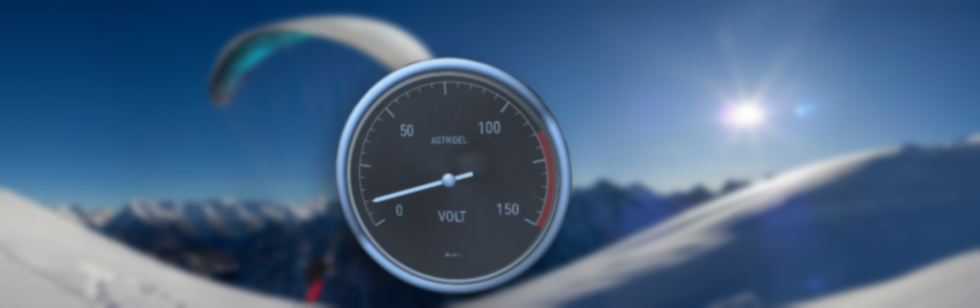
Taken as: 10 V
